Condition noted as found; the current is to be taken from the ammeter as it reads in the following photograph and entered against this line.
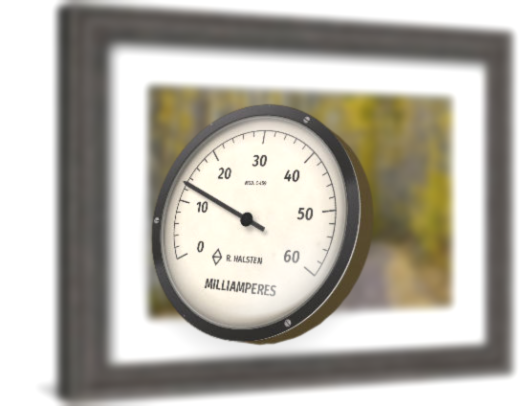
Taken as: 13 mA
